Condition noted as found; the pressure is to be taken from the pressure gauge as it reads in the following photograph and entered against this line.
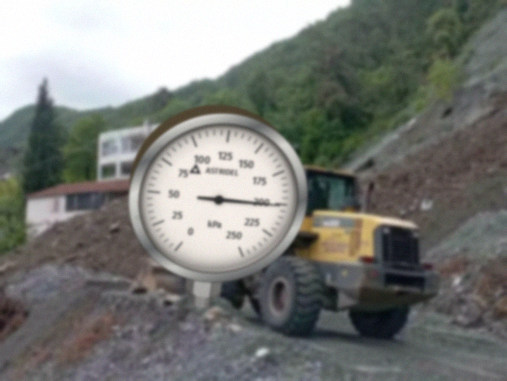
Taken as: 200 kPa
